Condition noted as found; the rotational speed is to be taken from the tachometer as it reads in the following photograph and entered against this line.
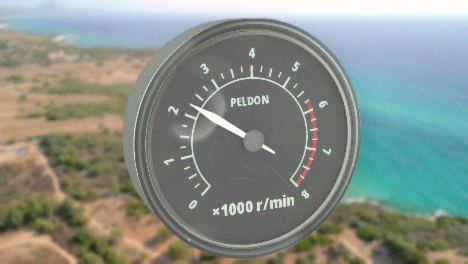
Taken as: 2250 rpm
